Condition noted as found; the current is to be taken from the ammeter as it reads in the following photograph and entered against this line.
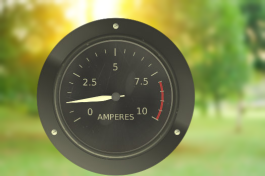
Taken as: 1 A
